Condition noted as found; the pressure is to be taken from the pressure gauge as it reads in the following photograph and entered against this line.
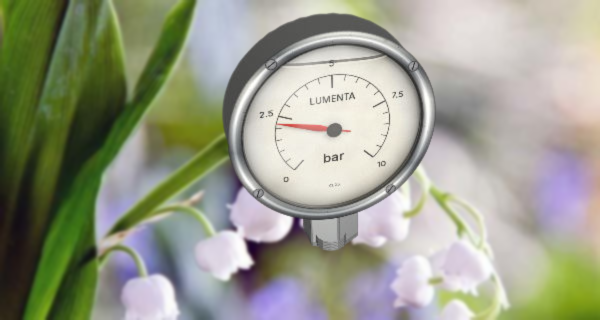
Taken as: 2.25 bar
